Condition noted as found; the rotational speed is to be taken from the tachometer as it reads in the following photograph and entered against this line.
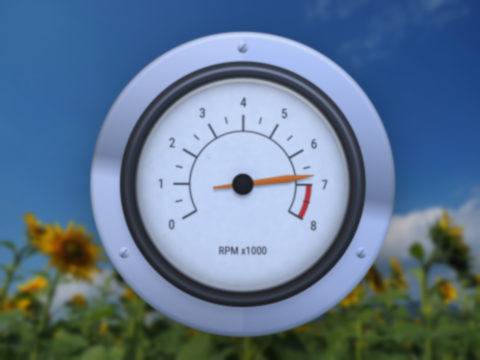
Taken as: 6750 rpm
